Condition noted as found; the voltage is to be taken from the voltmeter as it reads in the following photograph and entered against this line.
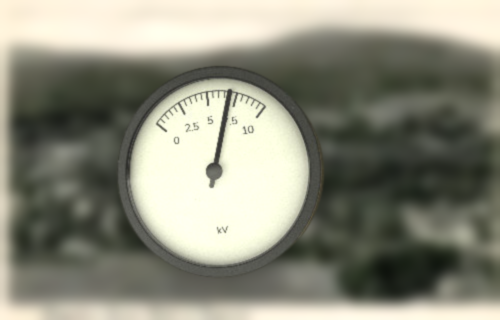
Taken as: 7 kV
